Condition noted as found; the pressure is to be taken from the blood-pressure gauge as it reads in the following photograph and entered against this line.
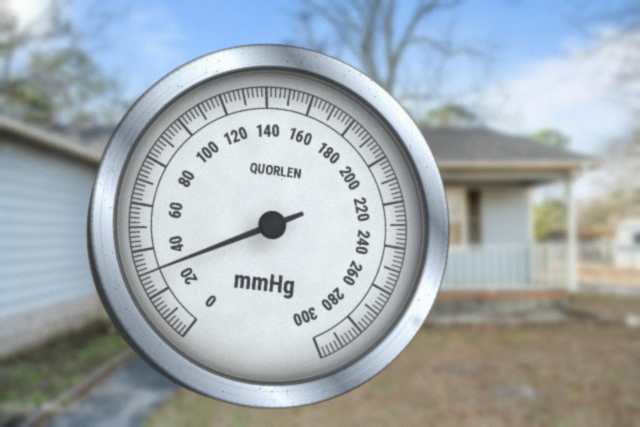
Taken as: 30 mmHg
